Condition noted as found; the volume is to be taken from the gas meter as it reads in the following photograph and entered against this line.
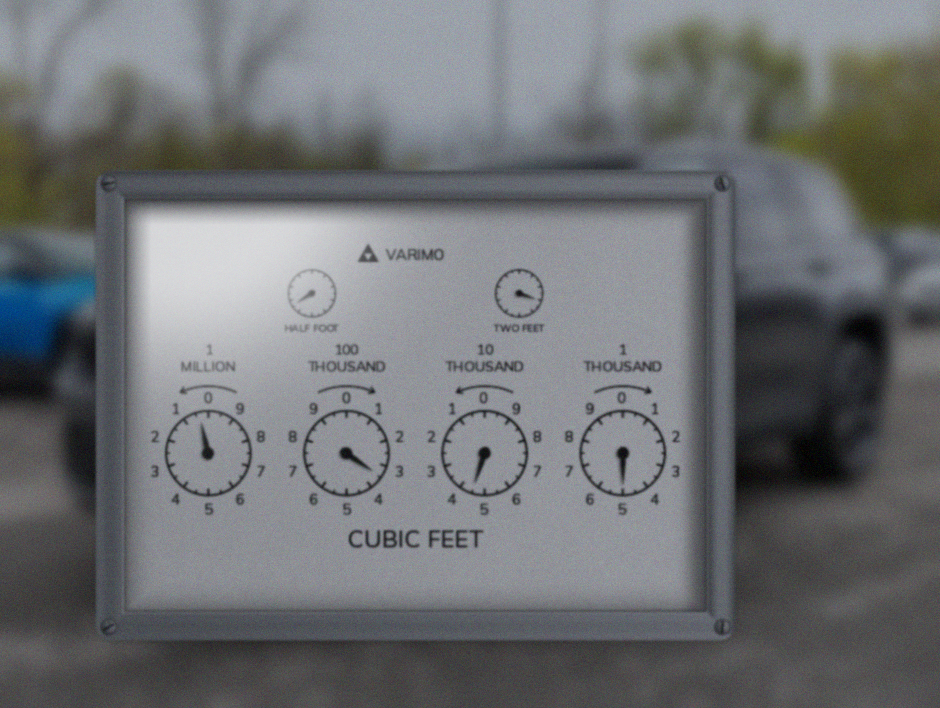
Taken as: 34500 ft³
